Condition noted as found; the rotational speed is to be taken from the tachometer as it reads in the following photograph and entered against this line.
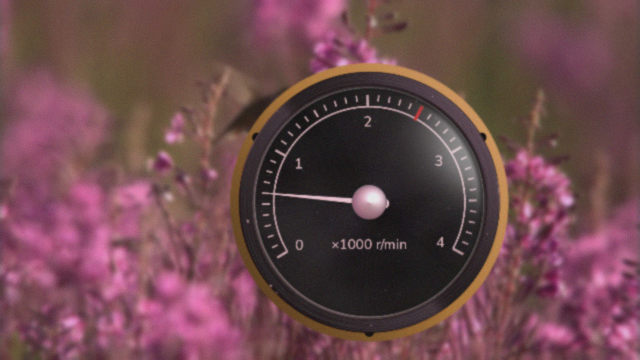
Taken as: 600 rpm
